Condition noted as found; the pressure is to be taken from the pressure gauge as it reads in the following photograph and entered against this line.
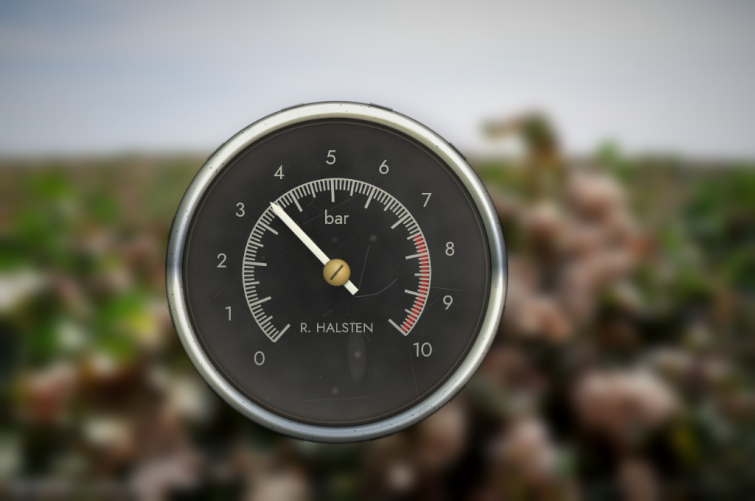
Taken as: 3.5 bar
